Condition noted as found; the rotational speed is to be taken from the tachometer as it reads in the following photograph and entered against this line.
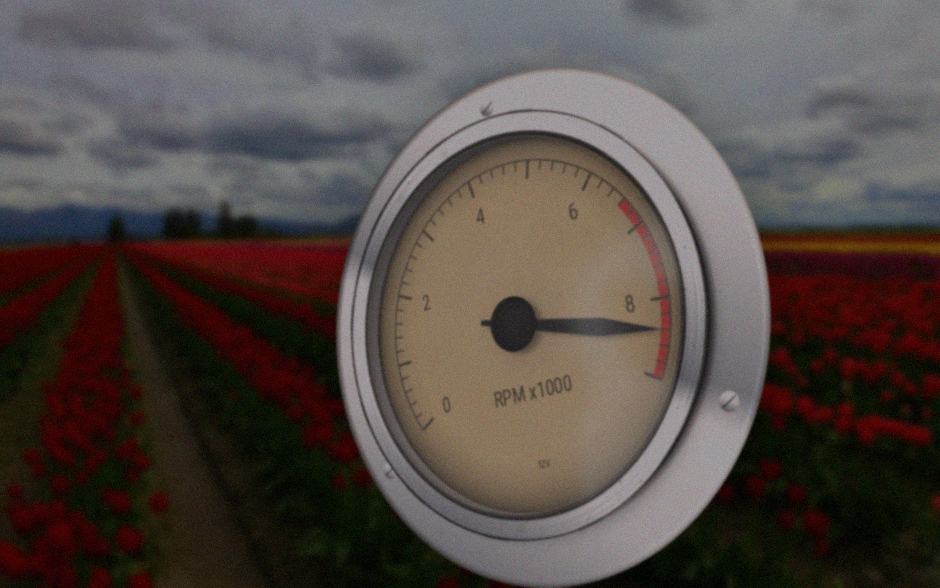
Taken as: 8400 rpm
